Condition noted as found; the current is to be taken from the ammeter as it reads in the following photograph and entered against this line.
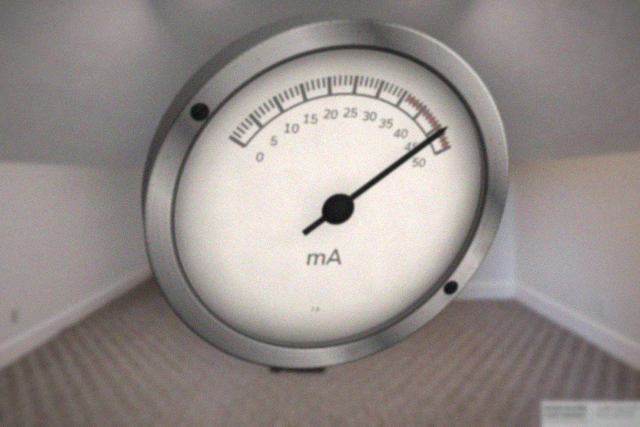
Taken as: 45 mA
